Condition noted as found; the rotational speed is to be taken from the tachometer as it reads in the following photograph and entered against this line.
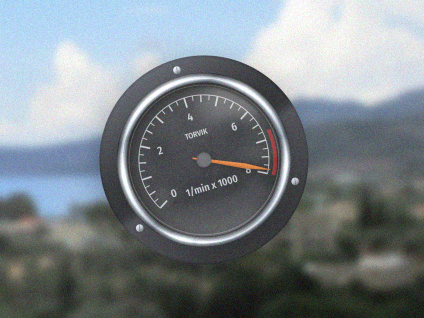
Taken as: 7875 rpm
